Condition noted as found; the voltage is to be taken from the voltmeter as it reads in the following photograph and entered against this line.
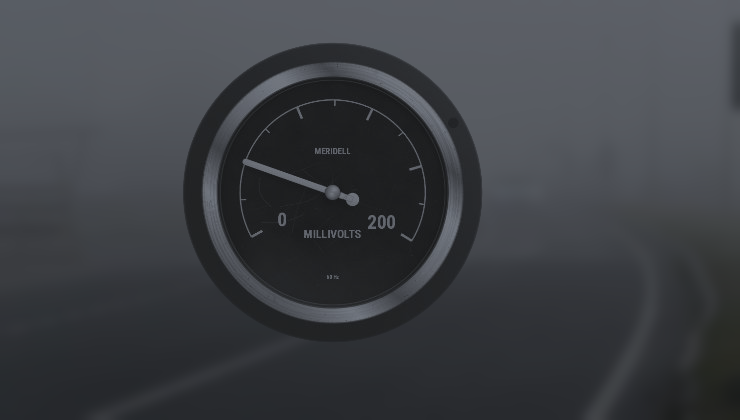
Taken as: 40 mV
